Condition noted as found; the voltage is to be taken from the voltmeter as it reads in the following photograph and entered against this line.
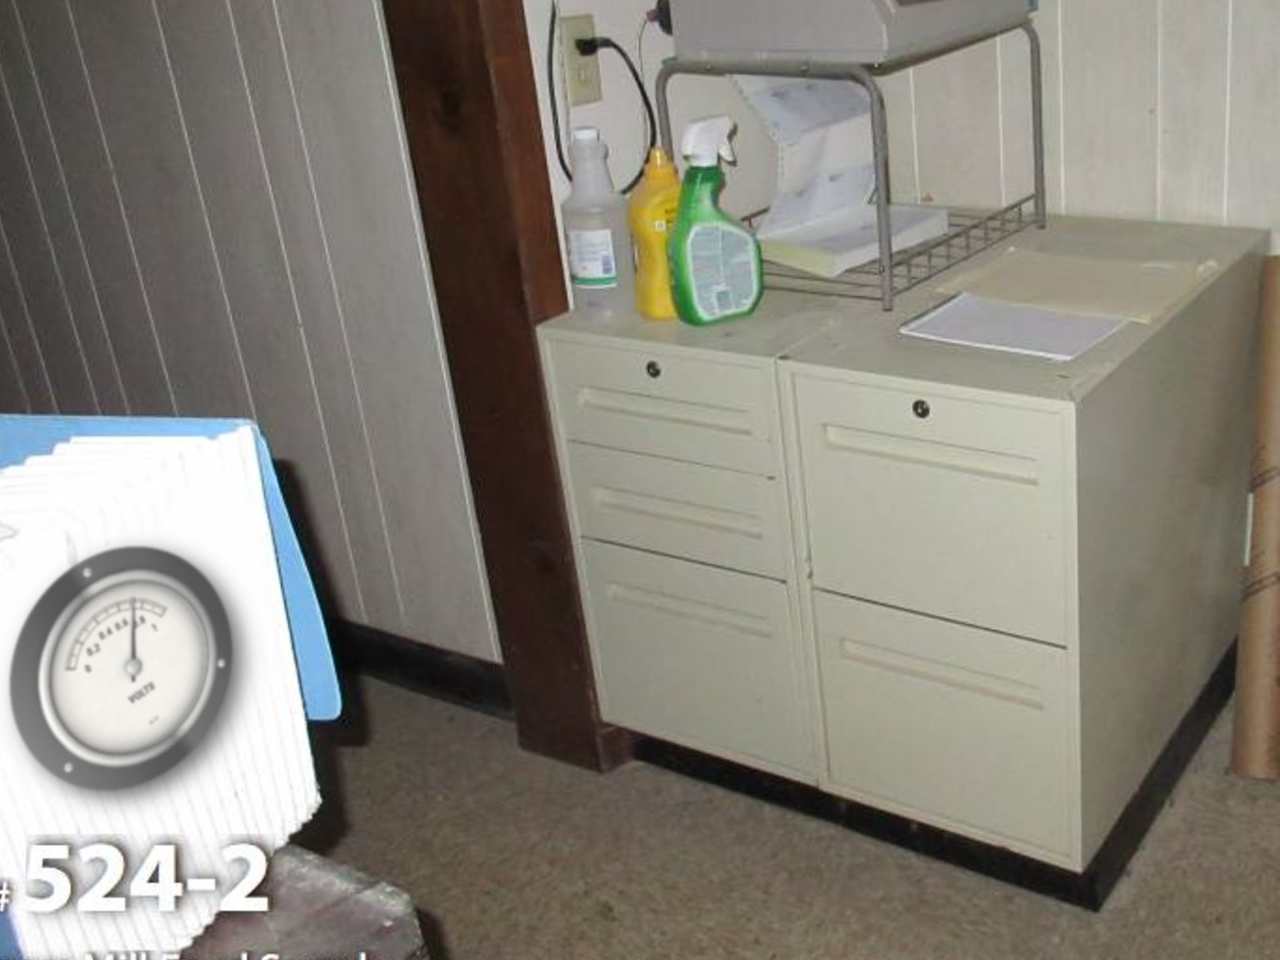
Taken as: 0.7 V
